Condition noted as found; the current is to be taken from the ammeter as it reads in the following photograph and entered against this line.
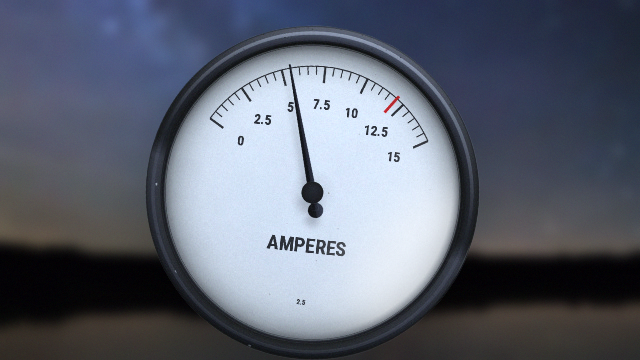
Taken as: 5.5 A
